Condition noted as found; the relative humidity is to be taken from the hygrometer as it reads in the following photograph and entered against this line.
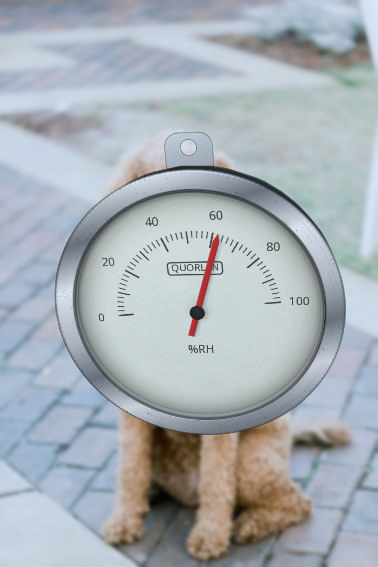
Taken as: 62 %
